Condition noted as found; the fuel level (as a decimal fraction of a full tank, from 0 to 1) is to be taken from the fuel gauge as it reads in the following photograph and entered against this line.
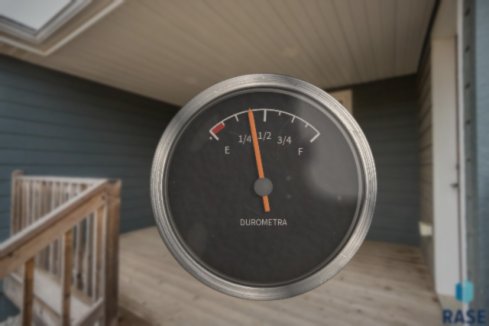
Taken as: 0.375
